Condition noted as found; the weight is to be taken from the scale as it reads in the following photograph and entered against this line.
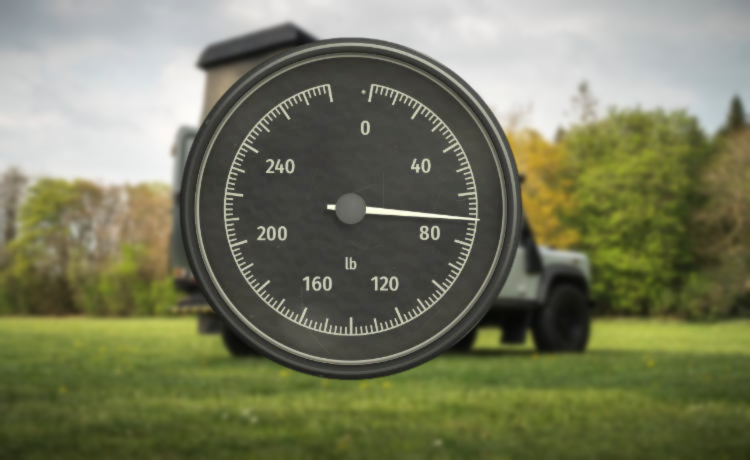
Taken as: 70 lb
